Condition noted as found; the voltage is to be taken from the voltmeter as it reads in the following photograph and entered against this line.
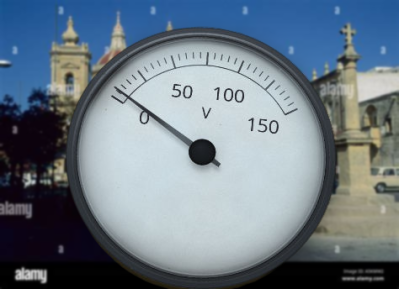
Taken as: 5 V
